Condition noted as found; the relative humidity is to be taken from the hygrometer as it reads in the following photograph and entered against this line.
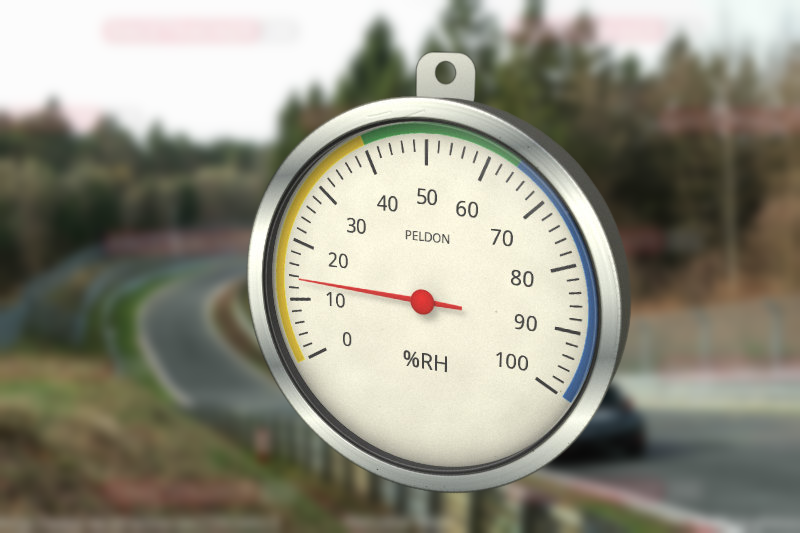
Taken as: 14 %
